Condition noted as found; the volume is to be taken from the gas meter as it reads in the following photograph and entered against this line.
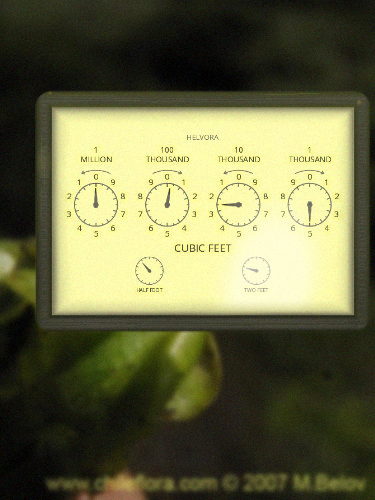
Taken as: 2500 ft³
